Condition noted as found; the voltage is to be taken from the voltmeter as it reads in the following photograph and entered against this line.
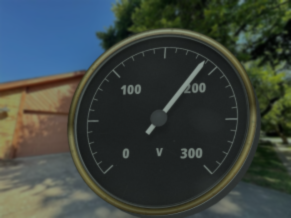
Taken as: 190 V
